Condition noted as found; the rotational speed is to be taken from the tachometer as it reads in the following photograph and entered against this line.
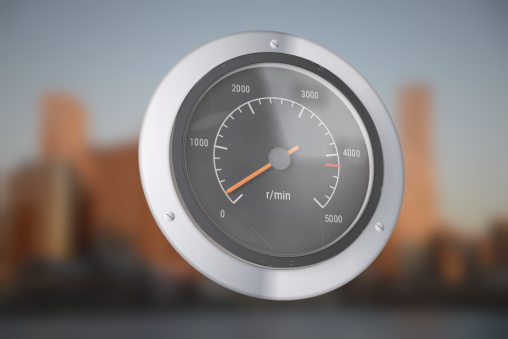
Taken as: 200 rpm
